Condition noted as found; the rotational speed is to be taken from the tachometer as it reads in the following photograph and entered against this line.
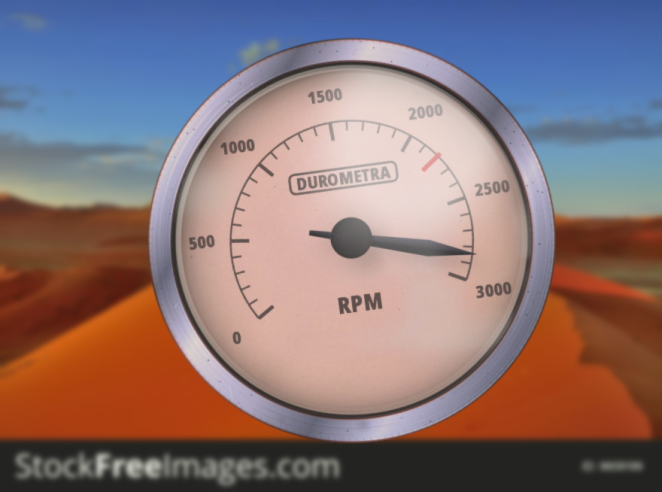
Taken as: 2850 rpm
